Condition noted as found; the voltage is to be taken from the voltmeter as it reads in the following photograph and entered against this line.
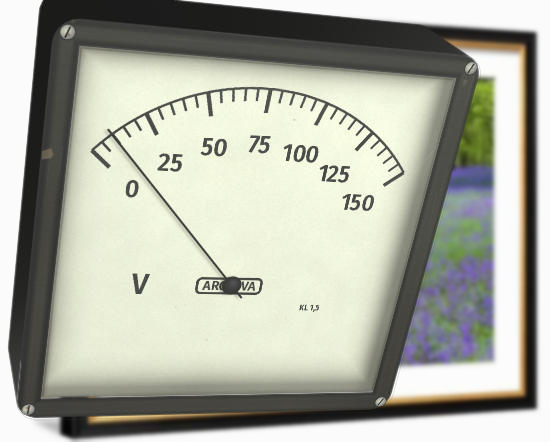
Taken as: 10 V
